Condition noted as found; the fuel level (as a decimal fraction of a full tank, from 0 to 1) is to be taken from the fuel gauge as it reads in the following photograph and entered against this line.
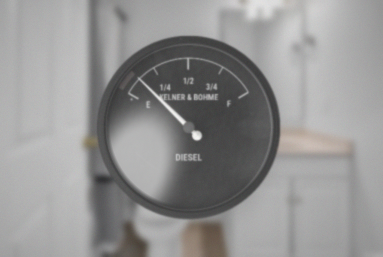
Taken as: 0.125
